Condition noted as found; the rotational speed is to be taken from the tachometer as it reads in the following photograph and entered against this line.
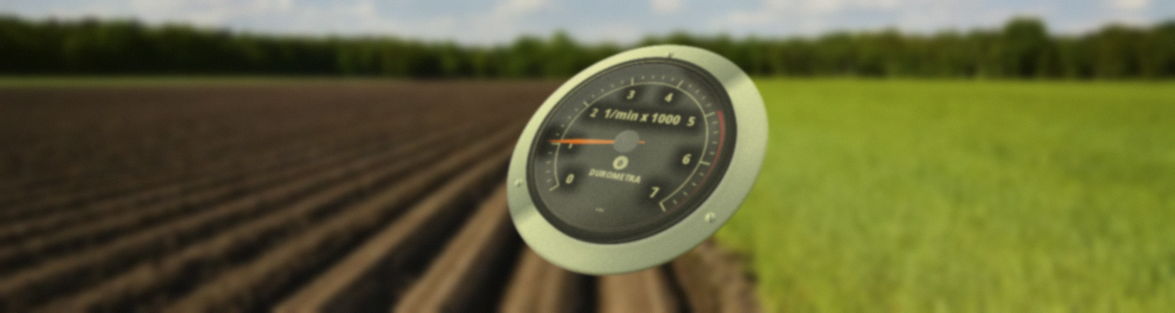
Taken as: 1000 rpm
